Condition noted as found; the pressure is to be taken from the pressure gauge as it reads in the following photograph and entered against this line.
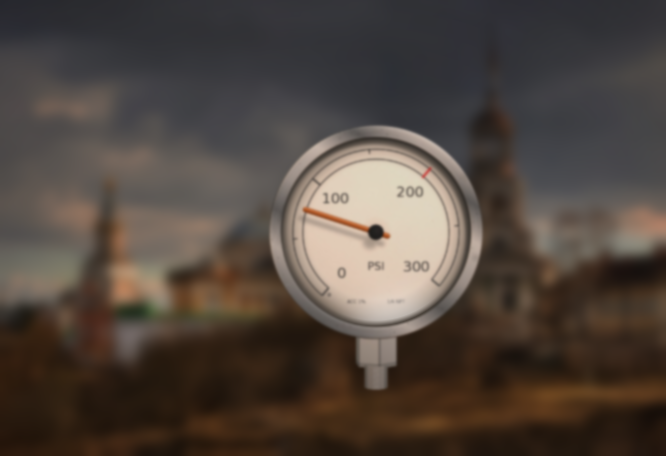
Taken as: 75 psi
